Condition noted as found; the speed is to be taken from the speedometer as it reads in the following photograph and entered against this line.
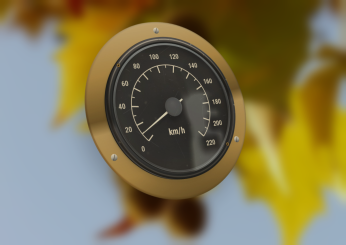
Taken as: 10 km/h
